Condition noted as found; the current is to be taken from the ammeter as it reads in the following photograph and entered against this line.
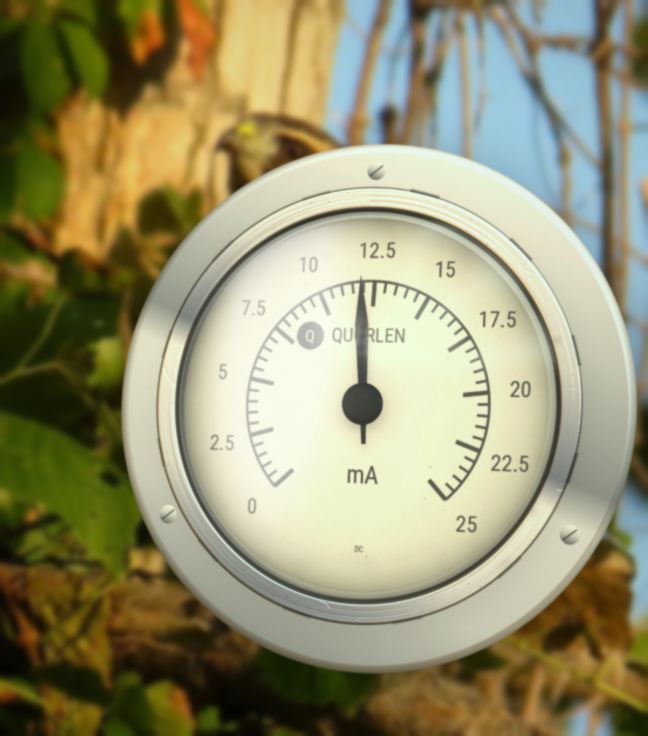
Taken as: 12 mA
